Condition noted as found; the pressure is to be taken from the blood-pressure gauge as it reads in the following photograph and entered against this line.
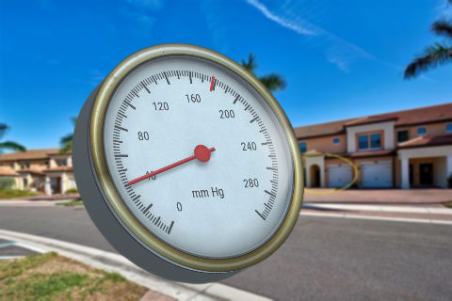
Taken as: 40 mmHg
